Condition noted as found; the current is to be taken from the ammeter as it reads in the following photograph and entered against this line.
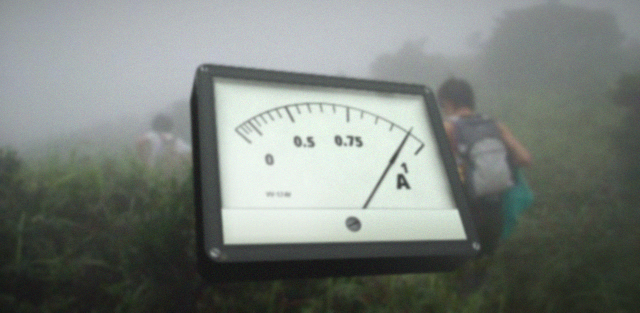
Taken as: 0.95 A
